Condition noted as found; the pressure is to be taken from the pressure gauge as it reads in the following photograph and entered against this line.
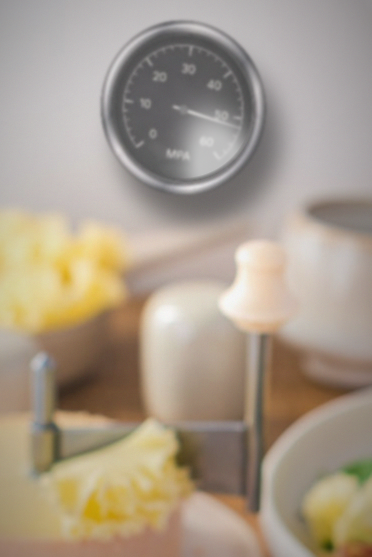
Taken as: 52 MPa
